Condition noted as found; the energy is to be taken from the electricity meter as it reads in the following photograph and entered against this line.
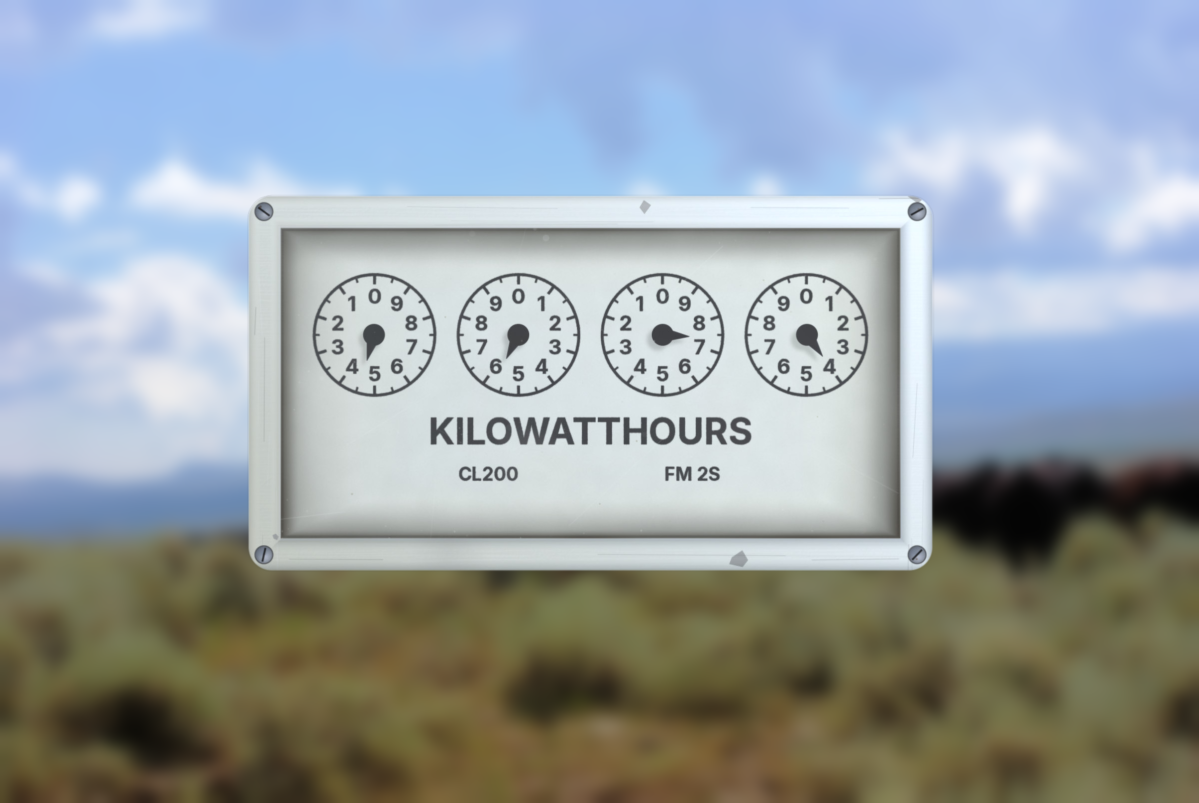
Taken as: 4574 kWh
